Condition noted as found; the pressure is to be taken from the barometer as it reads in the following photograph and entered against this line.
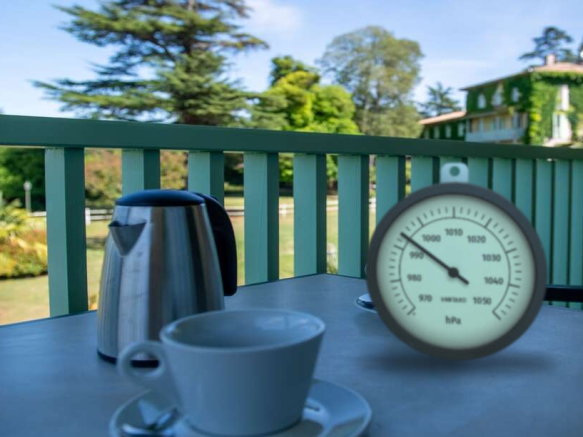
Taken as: 994 hPa
